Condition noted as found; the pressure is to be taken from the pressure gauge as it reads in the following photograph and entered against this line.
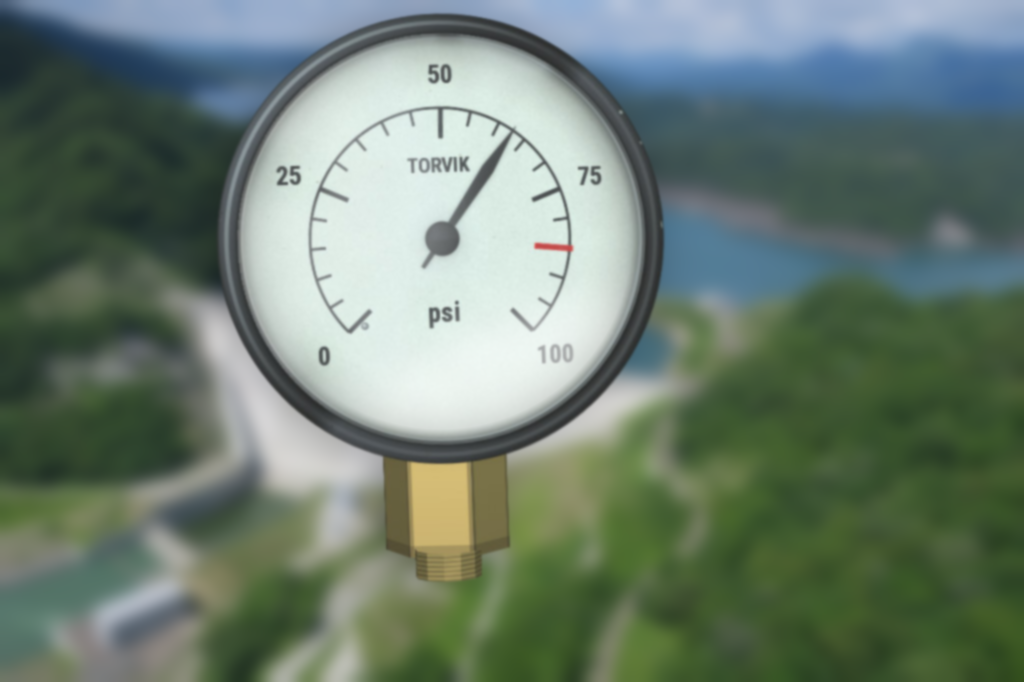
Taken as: 62.5 psi
